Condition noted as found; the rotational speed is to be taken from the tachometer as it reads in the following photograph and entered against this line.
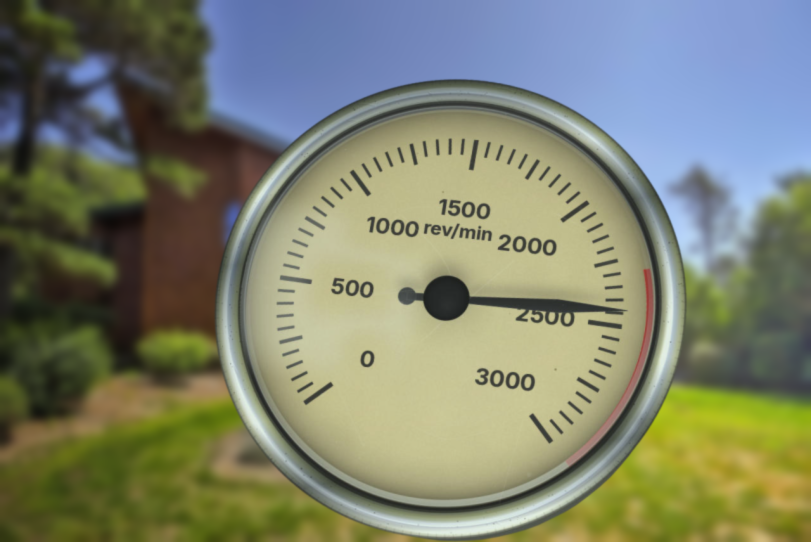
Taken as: 2450 rpm
